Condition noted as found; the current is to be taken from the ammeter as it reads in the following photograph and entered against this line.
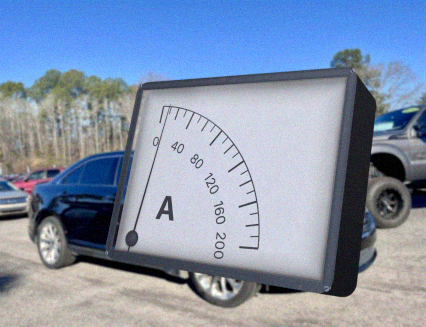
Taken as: 10 A
